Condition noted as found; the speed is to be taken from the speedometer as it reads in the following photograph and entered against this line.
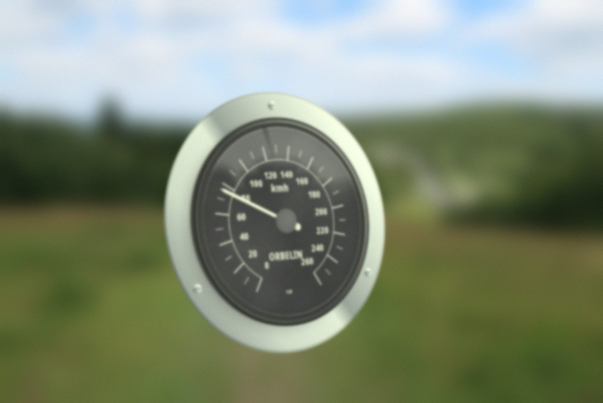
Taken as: 75 km/h
